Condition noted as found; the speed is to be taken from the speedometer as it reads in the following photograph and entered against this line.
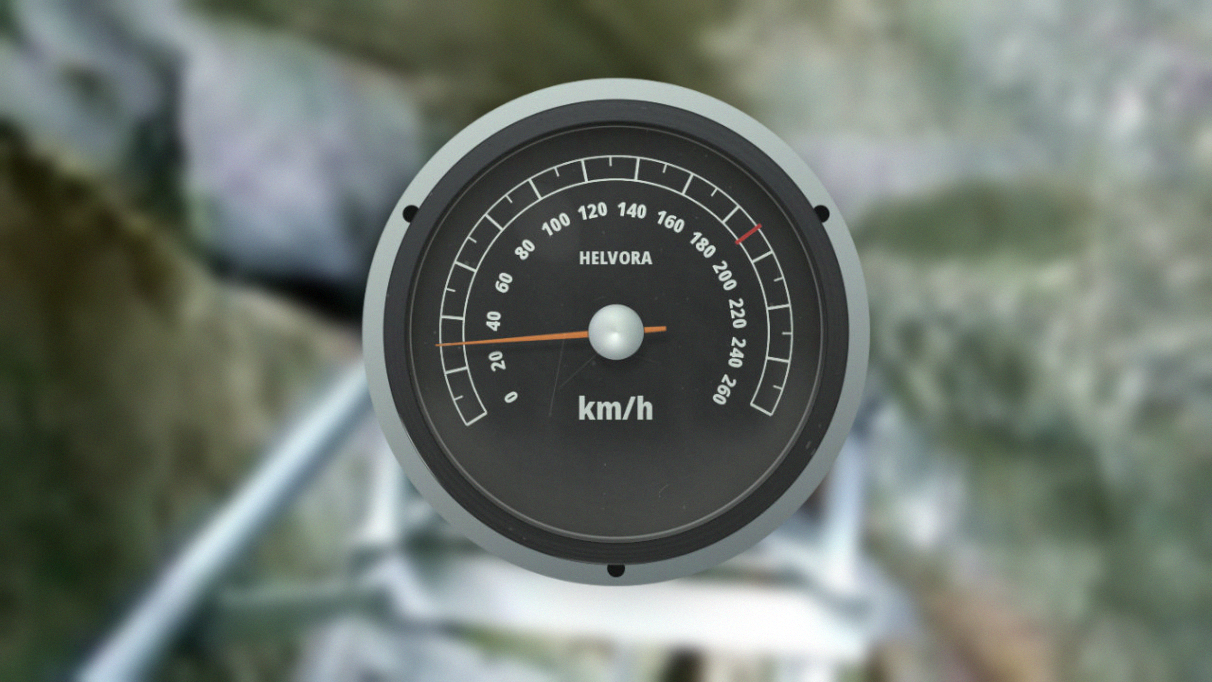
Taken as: 30 km/h
